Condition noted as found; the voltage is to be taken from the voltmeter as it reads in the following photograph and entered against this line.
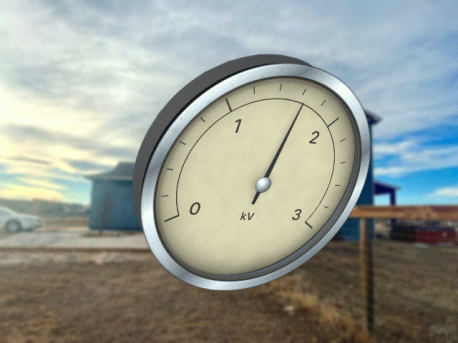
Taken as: 1.6 kV
